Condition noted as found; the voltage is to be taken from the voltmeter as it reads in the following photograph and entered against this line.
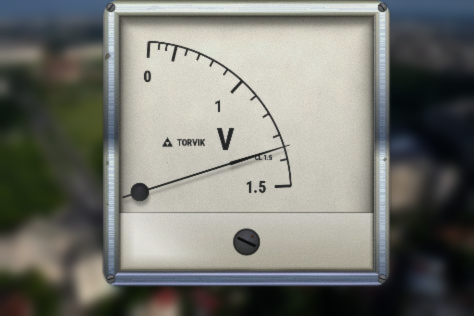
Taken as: 1.35 V
